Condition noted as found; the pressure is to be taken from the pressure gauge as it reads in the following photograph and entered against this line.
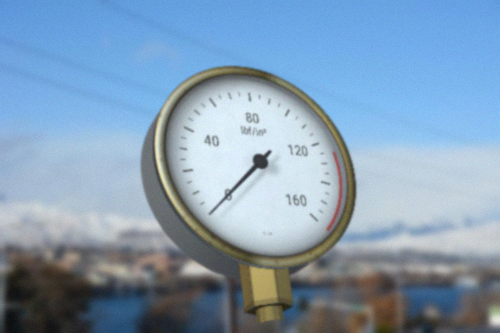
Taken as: 0 psi
